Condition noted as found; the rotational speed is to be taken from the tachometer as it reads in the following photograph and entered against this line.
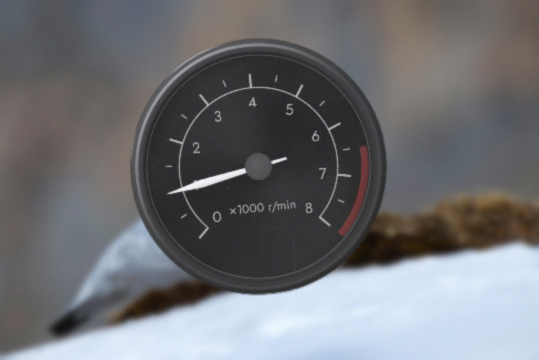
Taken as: 1000 rpm
